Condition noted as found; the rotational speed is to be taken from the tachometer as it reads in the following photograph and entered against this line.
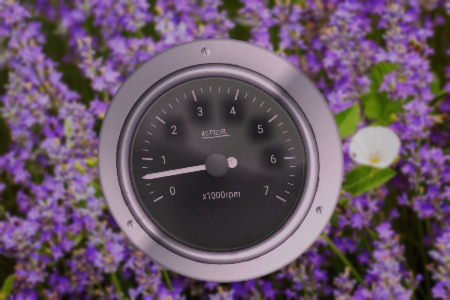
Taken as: 600 rpm
